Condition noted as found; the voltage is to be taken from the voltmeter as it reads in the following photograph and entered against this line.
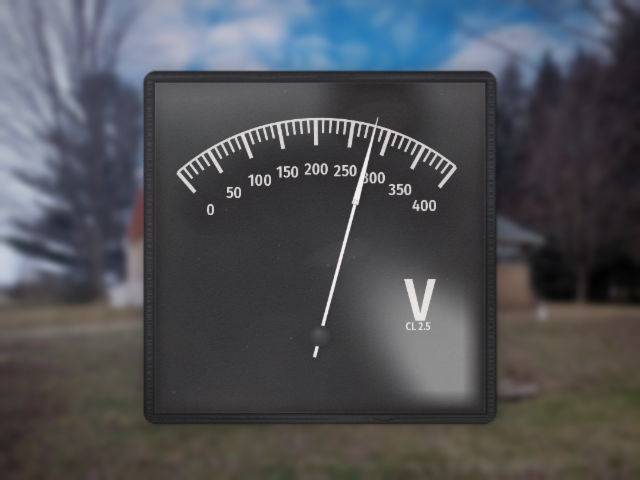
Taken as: 280 V
